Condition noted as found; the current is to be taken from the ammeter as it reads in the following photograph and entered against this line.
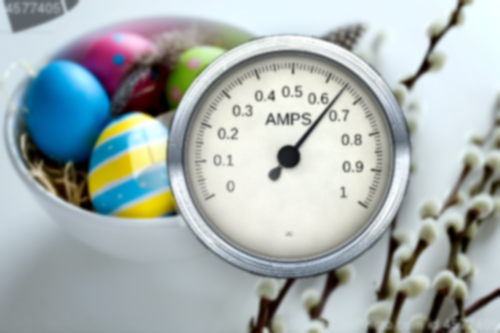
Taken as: 0.65 A
